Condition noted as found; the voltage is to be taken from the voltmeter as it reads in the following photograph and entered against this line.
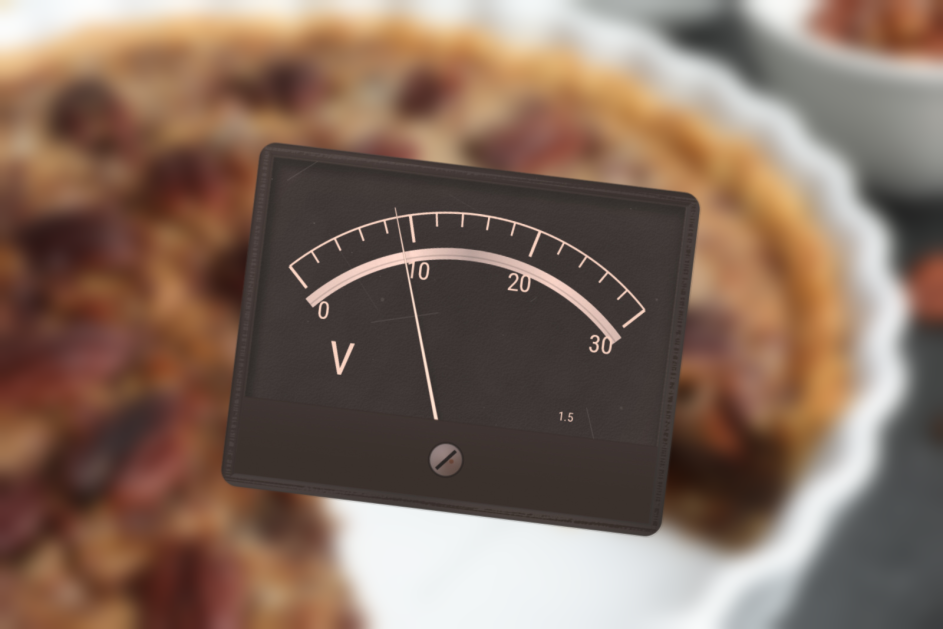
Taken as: 9 V
